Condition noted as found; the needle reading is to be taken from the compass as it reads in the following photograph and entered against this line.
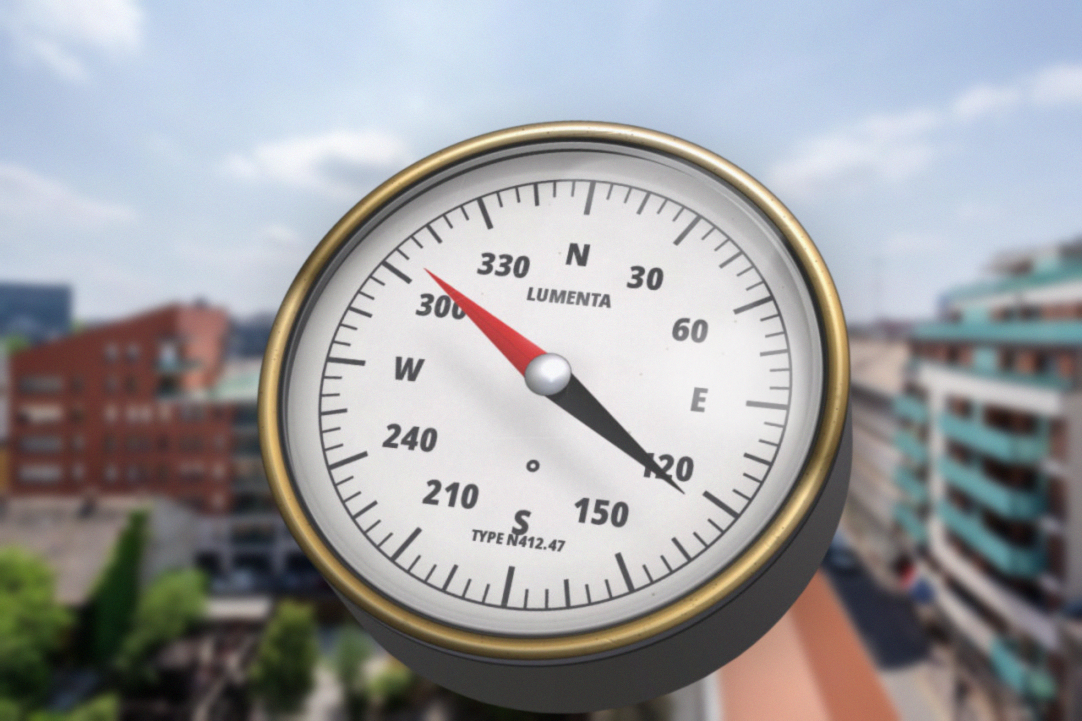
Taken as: 305 °
